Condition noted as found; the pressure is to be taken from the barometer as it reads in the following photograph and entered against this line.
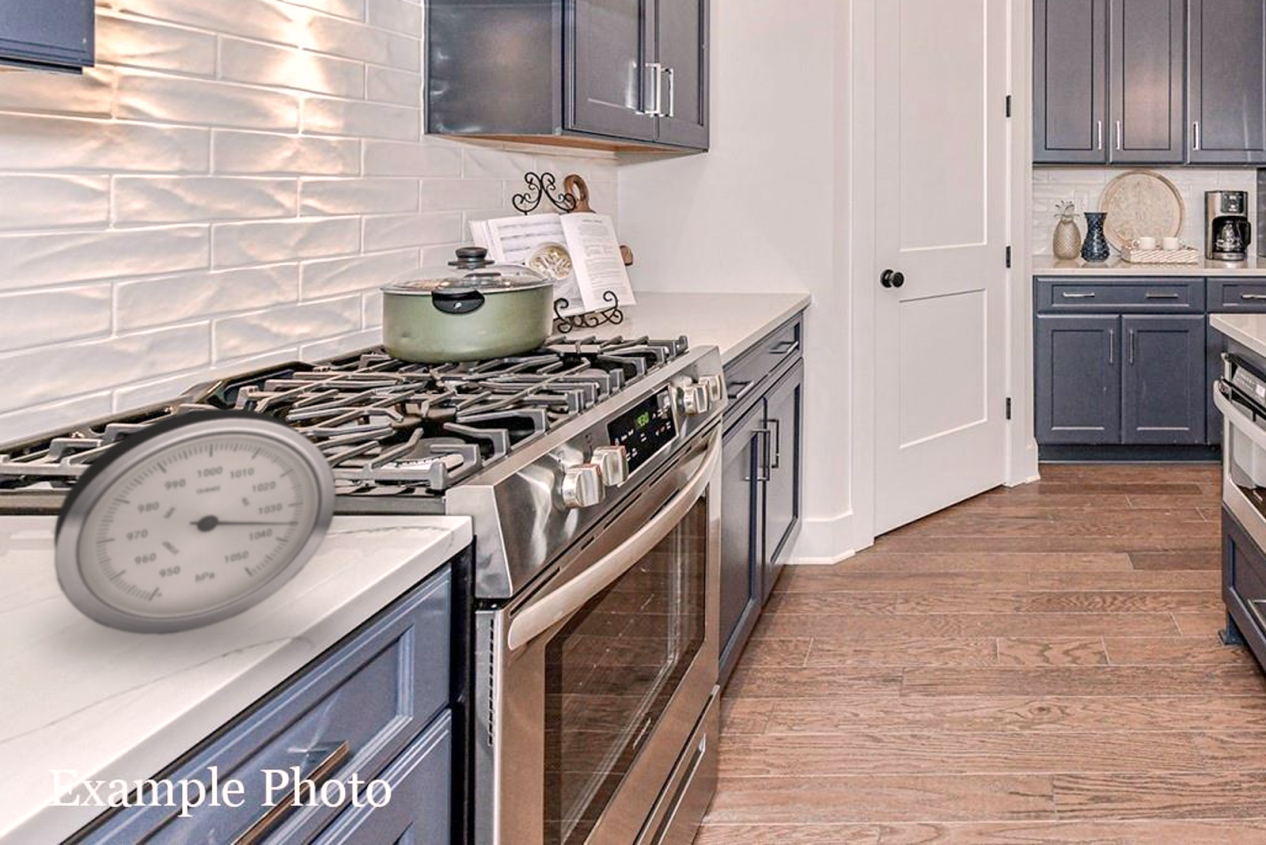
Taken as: 1035 hPa
